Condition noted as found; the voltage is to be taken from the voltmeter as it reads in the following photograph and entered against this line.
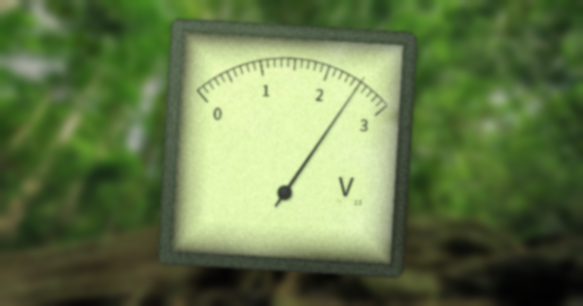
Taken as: 2.5 V
